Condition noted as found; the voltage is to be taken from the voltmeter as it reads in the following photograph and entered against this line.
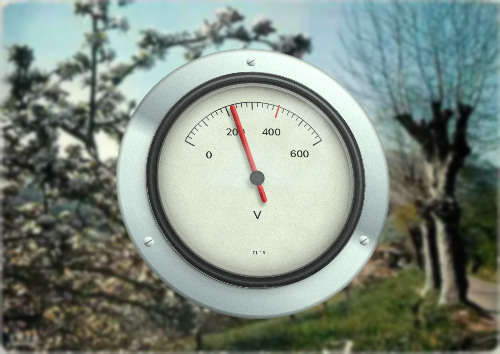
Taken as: 220 V
